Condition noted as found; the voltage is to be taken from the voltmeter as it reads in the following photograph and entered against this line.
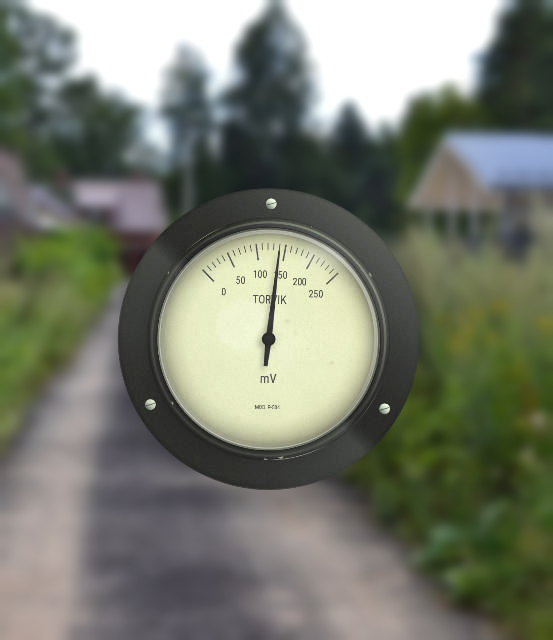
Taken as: 140 mV
